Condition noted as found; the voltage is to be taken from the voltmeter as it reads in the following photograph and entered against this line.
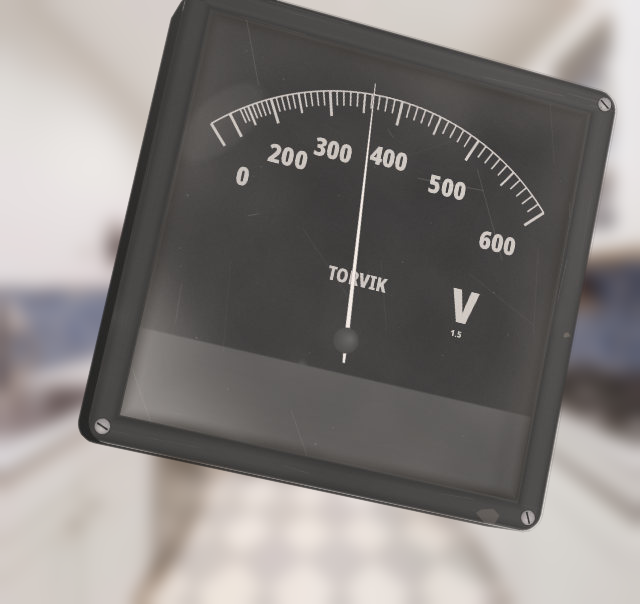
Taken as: 360 V
